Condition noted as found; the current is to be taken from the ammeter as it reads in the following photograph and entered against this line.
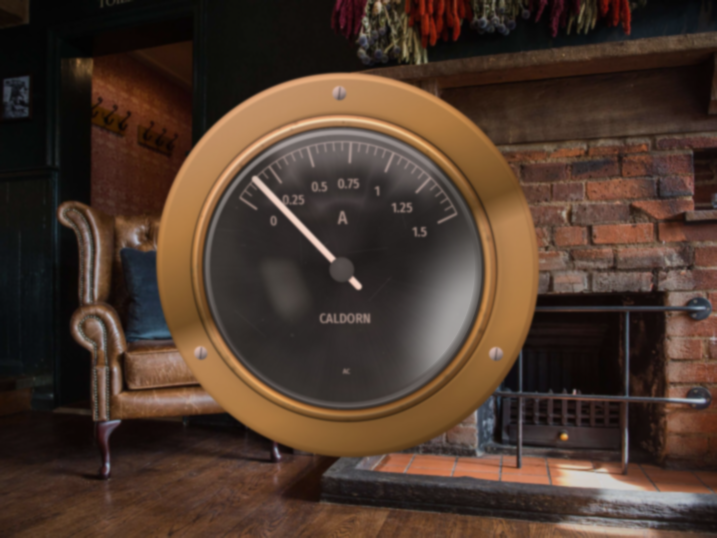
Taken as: 0.15 A
